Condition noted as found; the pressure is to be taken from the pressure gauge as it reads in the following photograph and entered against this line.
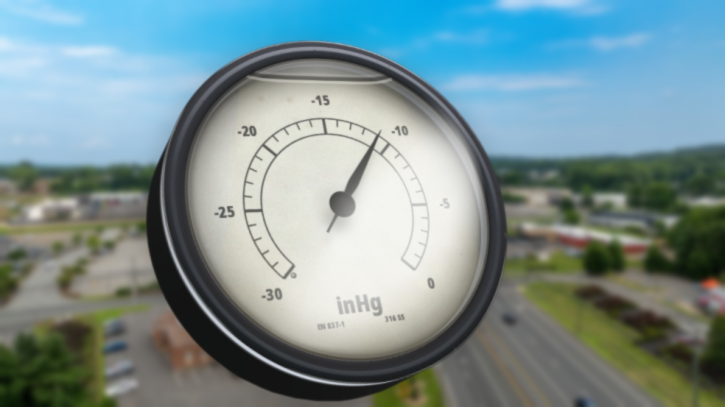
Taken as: -11 inHg
